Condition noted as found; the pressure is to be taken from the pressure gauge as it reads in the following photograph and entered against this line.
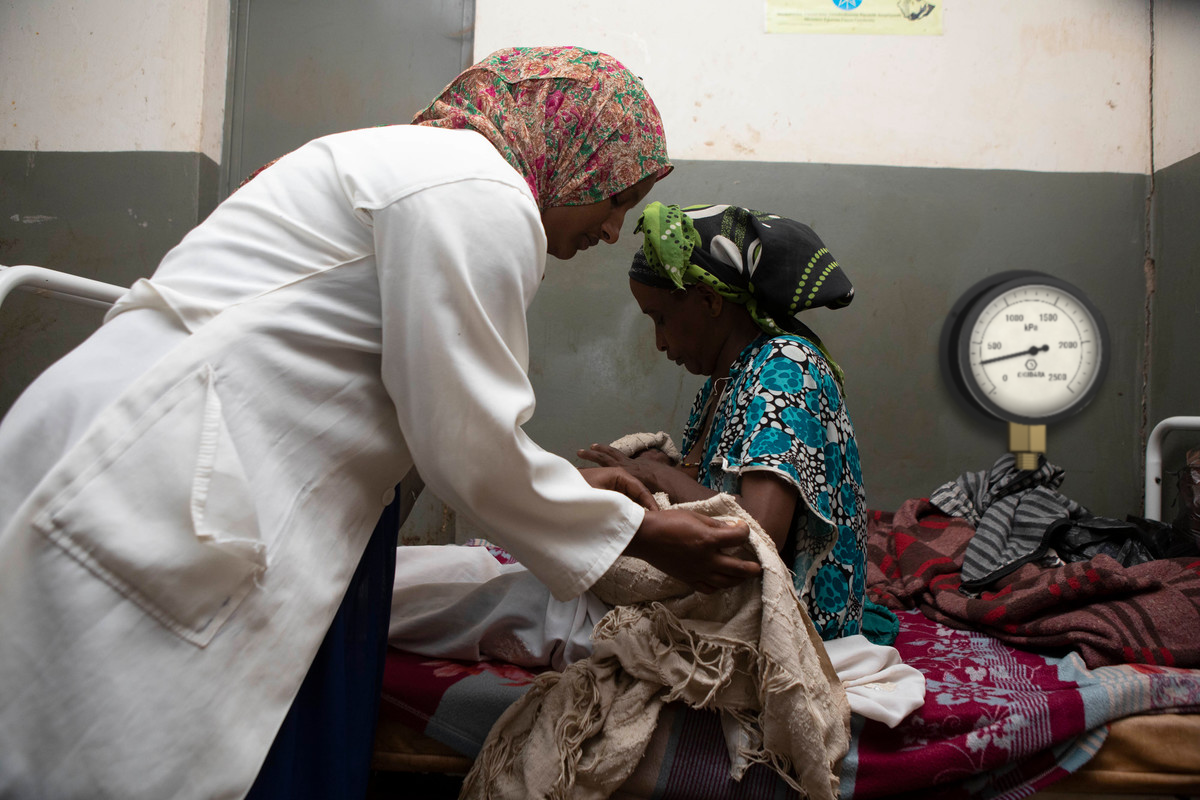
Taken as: 300 kPa
